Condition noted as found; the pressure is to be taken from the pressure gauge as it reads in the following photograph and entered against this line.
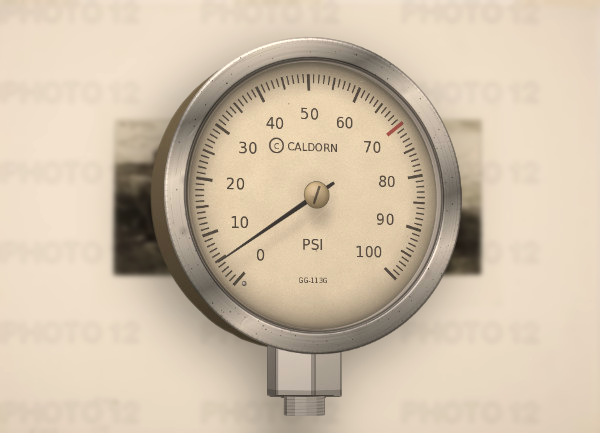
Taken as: 5 psi
